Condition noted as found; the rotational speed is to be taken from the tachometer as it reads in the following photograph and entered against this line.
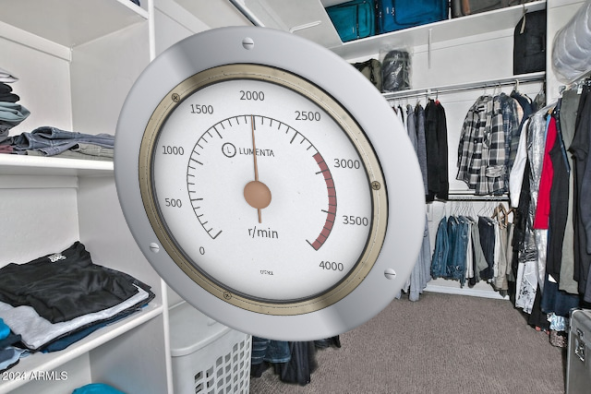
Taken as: 2000 rpm
